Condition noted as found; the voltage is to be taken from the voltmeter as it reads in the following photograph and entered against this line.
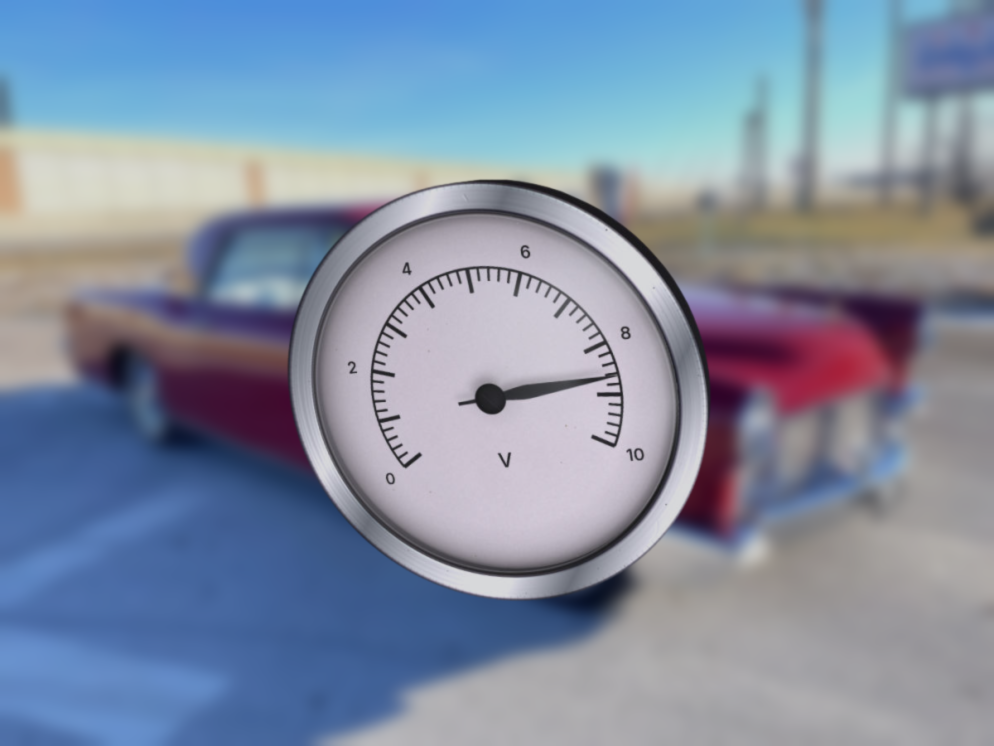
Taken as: 8.6 V
